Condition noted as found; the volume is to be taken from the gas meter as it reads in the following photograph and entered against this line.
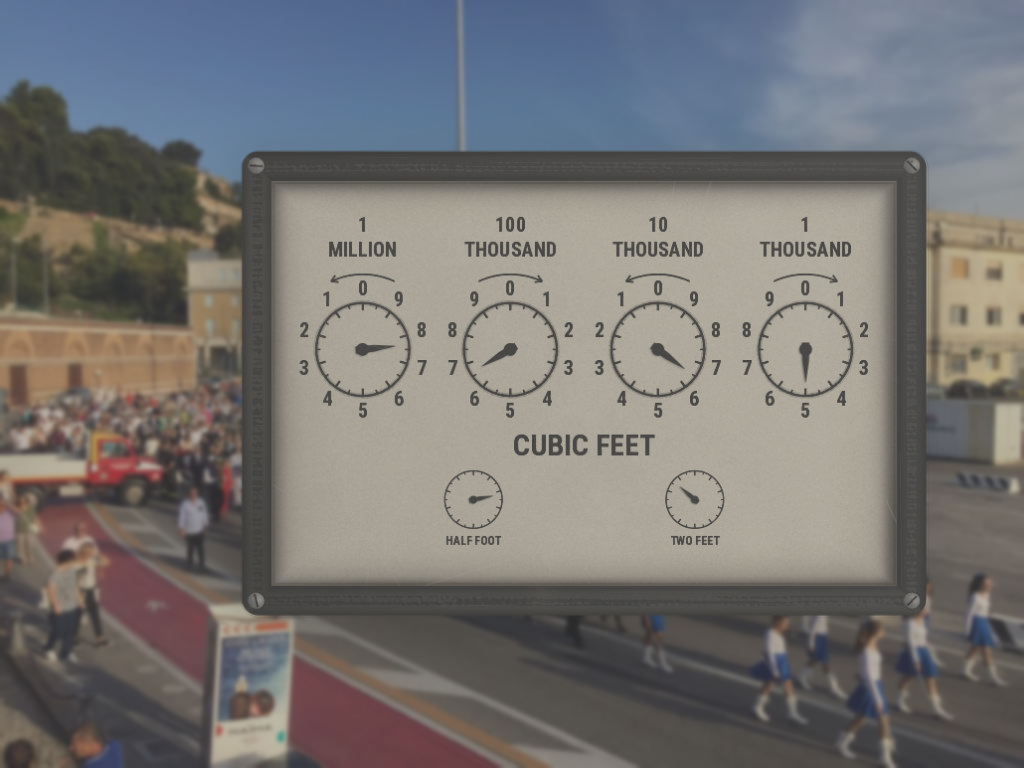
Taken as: 766500 ft³
